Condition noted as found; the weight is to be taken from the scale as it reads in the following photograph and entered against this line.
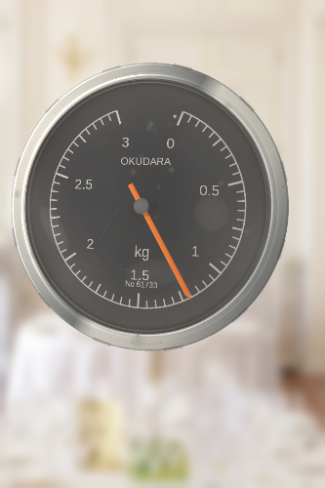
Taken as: 1.2 kg
